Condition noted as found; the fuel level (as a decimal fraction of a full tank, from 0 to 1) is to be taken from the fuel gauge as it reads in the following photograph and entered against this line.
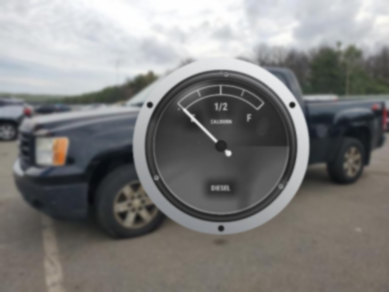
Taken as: 0
